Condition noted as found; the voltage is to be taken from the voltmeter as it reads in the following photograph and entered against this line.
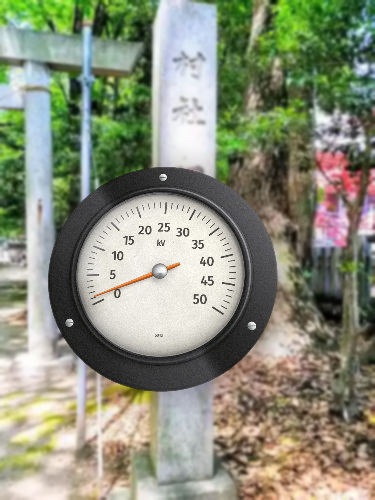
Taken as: 1 kV
